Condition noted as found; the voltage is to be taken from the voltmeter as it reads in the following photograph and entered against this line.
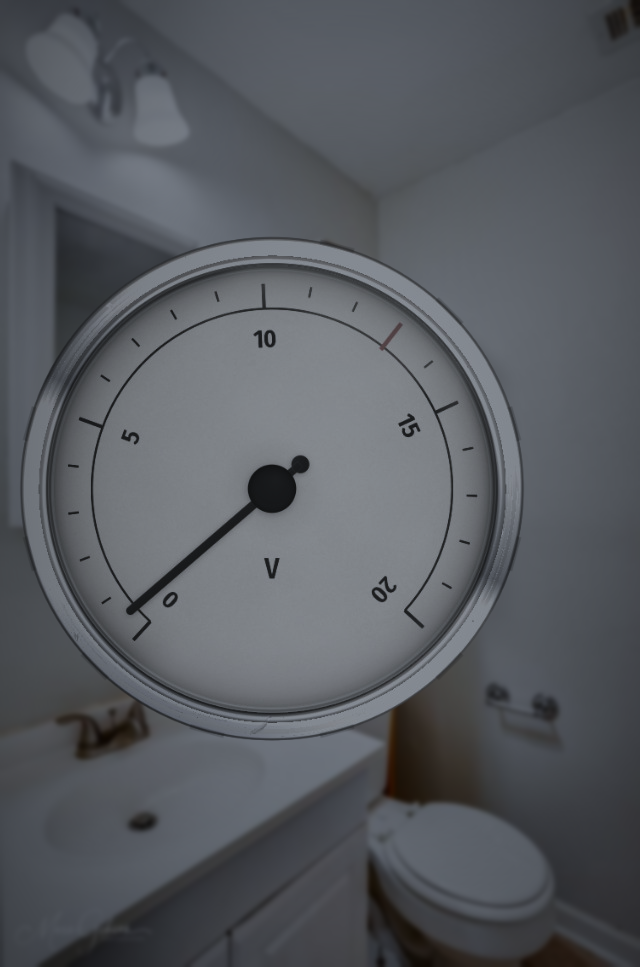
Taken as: 0.5 V
